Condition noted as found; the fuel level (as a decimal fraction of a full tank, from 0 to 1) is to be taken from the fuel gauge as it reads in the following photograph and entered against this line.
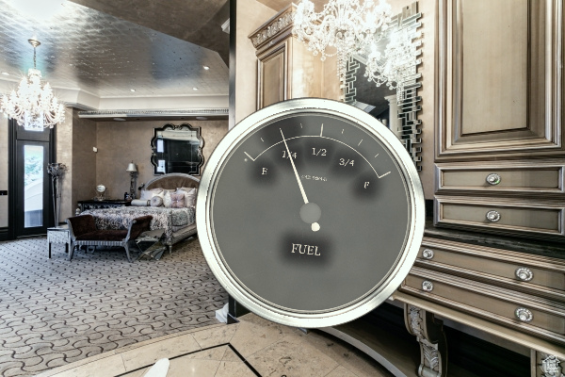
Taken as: 0.25
